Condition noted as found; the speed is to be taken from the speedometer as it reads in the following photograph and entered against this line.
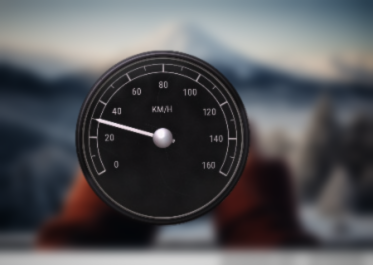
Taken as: 30 km/h
